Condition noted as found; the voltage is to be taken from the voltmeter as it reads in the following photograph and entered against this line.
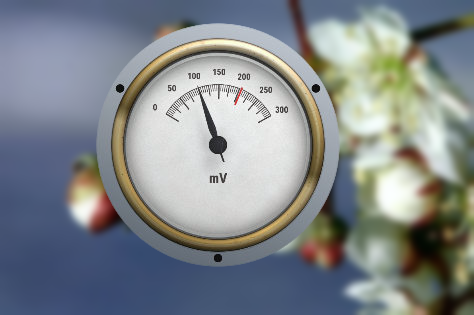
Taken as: 100 mV
